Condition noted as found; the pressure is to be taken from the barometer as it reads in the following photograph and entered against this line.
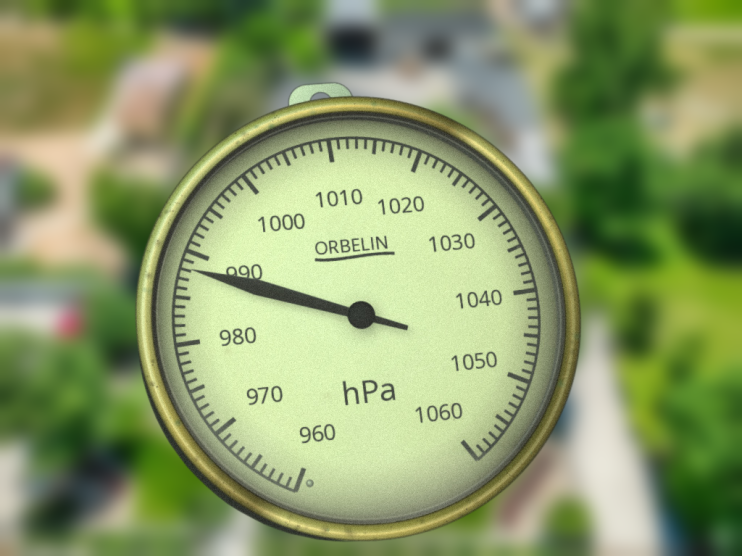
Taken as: 988 hPa
